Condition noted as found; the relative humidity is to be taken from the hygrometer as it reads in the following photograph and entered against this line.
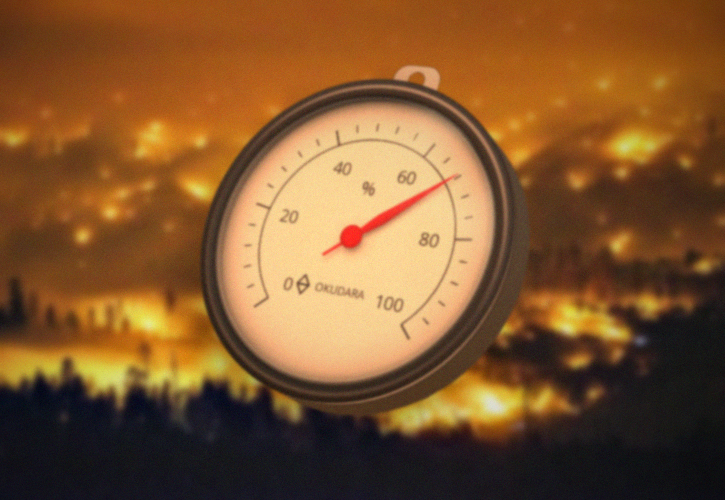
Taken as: 68 %
